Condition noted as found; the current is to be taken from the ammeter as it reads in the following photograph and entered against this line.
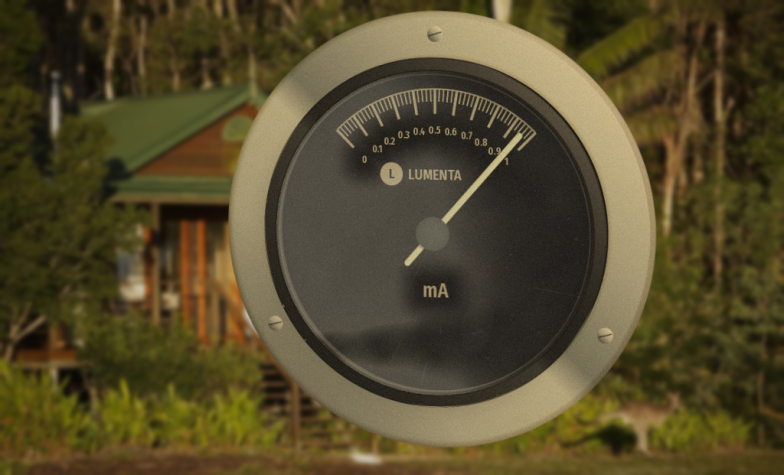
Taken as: 0.96 mA
